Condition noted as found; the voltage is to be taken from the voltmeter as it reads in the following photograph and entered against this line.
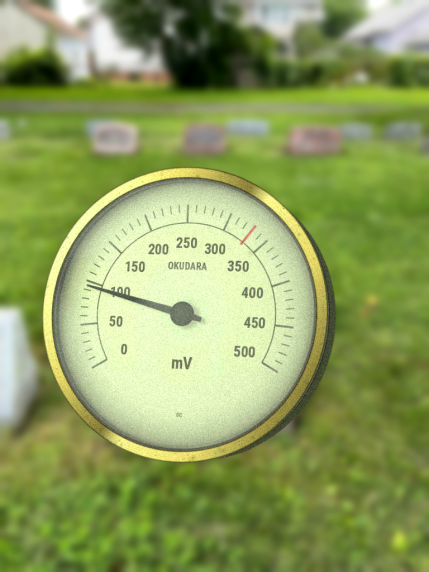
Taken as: 95 mV
